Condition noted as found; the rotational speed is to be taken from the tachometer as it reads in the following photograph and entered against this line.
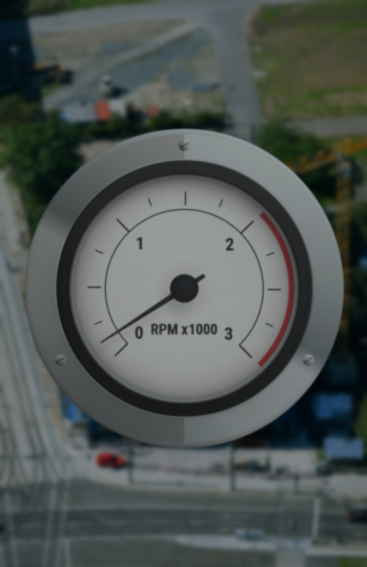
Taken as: 125 rpm
